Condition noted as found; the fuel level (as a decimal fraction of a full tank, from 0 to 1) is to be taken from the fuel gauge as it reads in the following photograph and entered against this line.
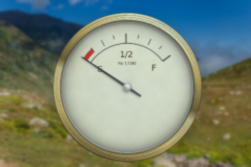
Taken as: 0
